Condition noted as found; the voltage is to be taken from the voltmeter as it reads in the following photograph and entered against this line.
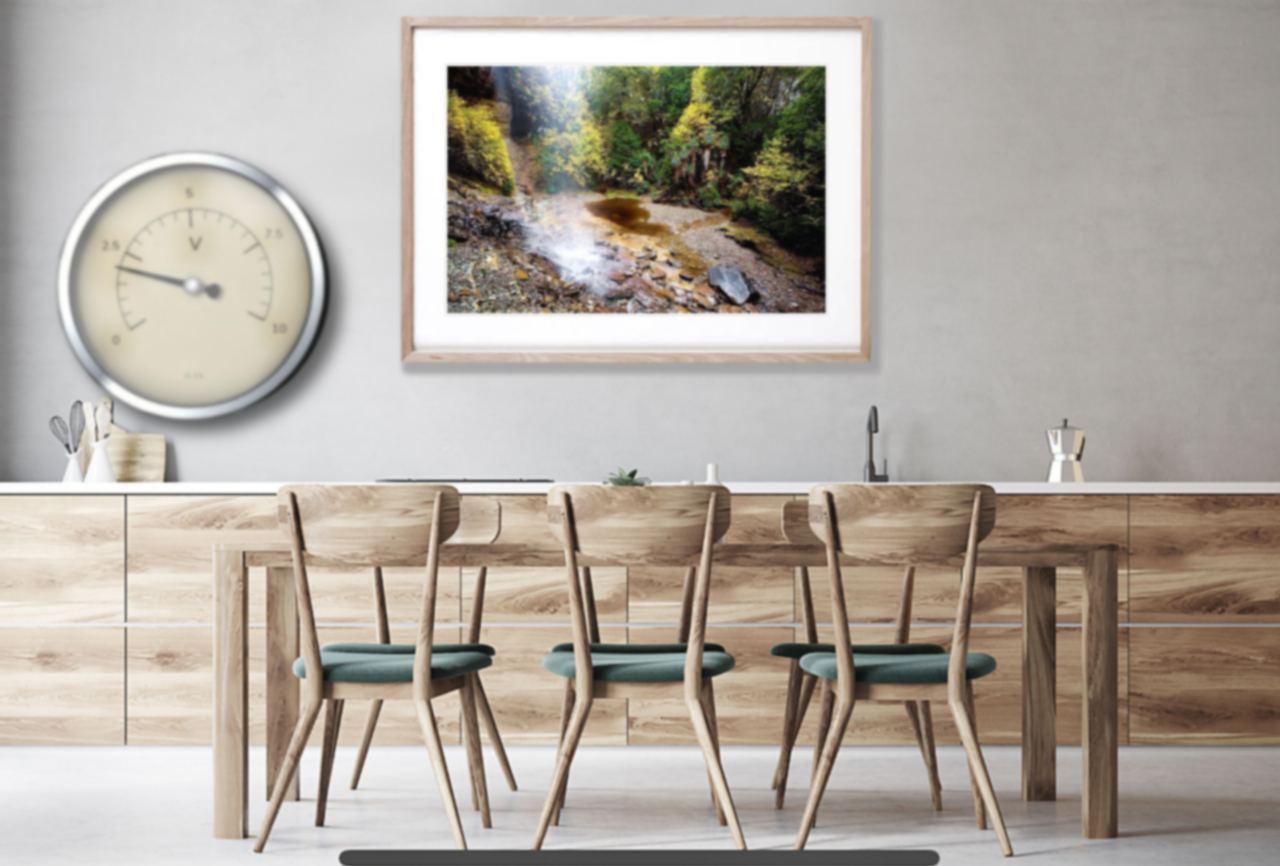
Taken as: 2 V
